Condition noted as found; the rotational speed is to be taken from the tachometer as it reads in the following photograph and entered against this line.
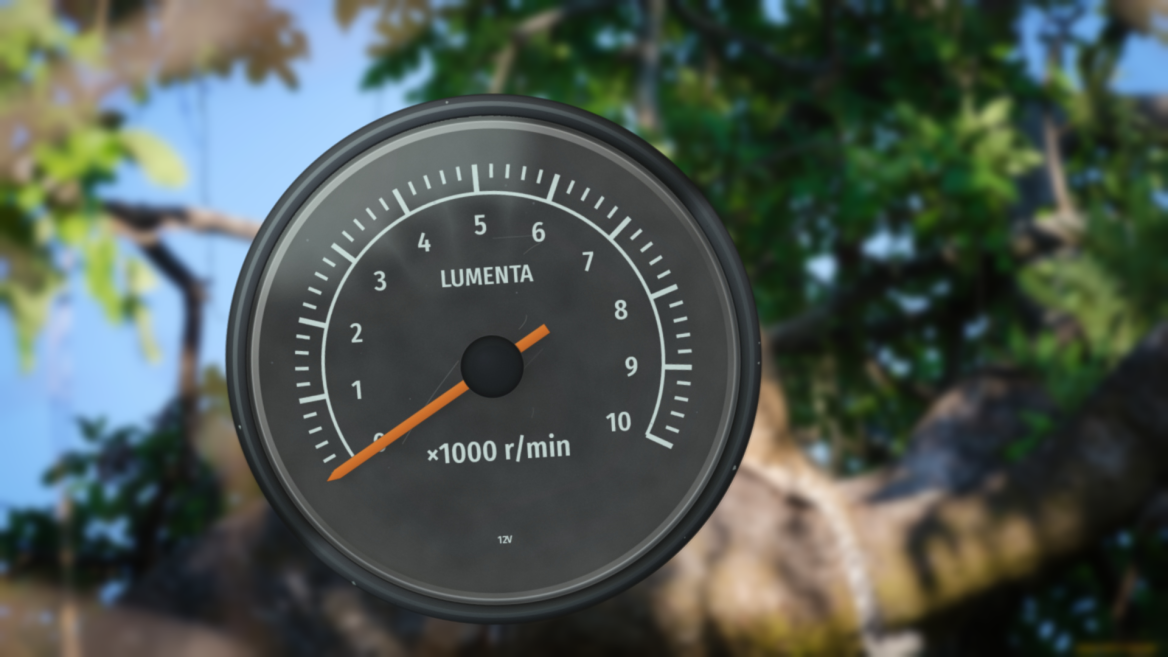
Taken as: 0 rpm
